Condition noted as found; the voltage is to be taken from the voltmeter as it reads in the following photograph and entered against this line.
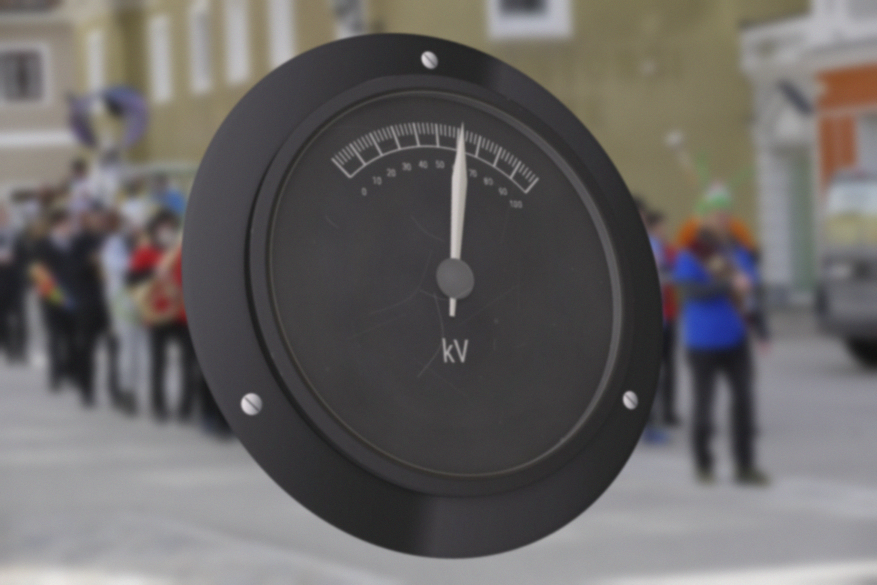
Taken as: 60 kV
